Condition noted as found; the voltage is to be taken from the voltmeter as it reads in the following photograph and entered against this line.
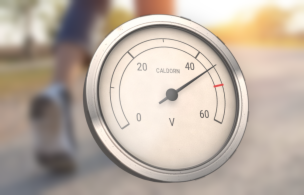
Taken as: 45 V
